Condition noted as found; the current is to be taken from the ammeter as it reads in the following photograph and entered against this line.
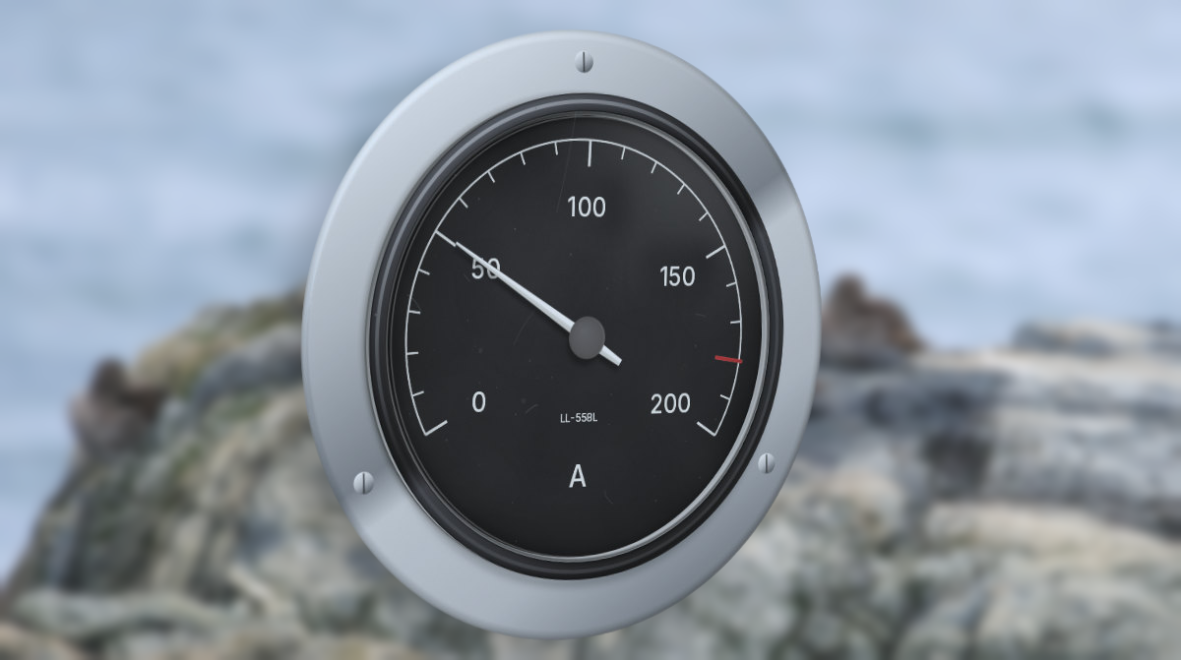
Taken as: 50 A
